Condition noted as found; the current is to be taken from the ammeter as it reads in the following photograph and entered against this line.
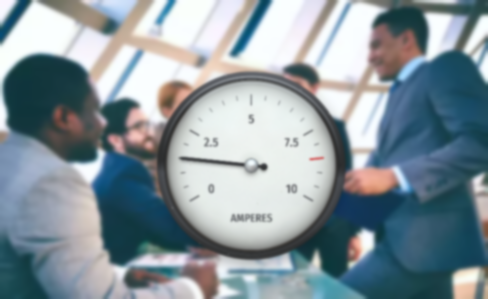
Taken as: 1.5 A
